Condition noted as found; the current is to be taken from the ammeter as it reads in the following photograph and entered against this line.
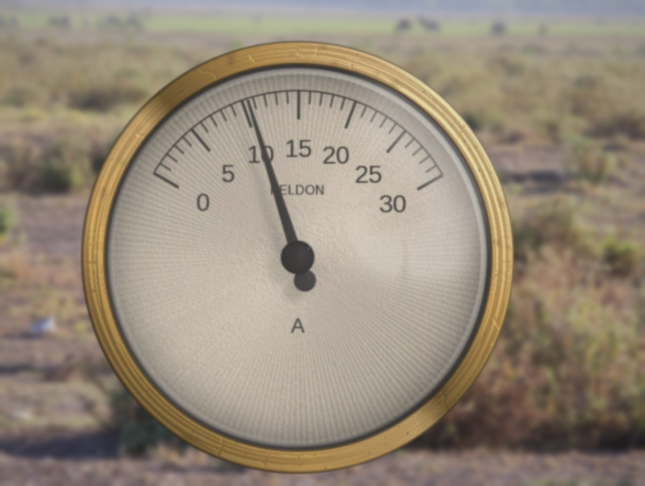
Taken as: 10.5 A
